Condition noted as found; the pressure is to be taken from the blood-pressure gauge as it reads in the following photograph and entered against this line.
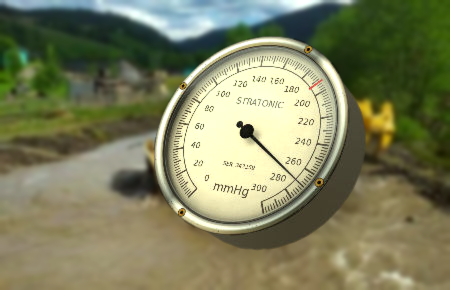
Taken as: 270 mmHg
